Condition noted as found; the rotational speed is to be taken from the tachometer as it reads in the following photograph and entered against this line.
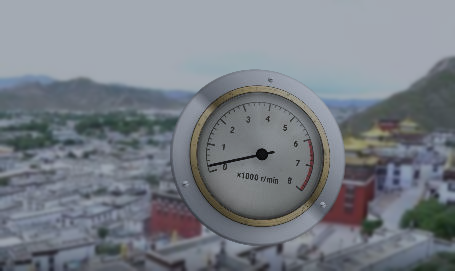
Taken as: 200 rpm
